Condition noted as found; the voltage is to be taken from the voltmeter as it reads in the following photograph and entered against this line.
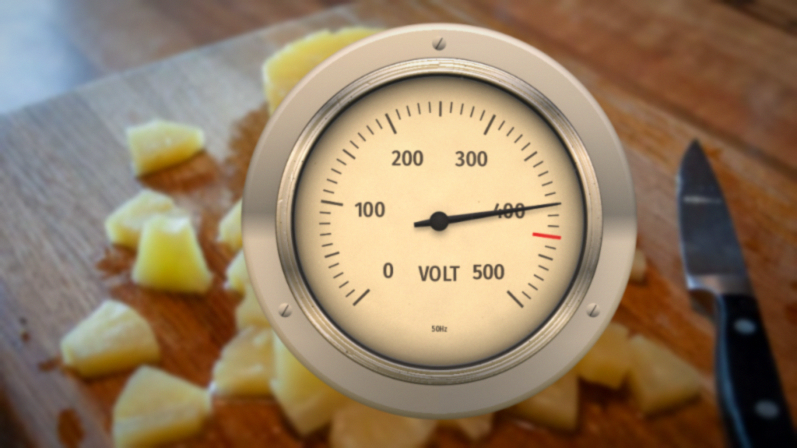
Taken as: 400 V
